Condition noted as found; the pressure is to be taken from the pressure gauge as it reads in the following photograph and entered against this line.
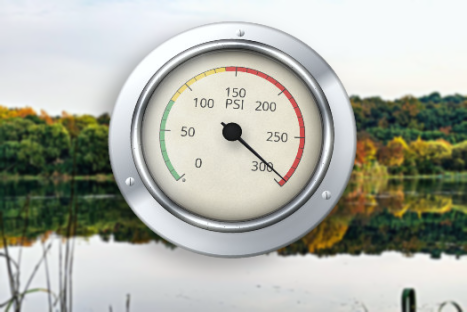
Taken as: 295 psi
